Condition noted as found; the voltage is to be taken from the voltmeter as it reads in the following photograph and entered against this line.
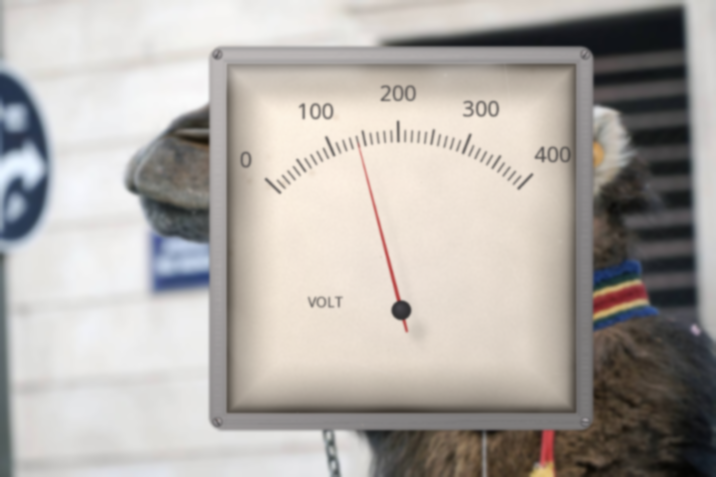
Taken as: 140 V
